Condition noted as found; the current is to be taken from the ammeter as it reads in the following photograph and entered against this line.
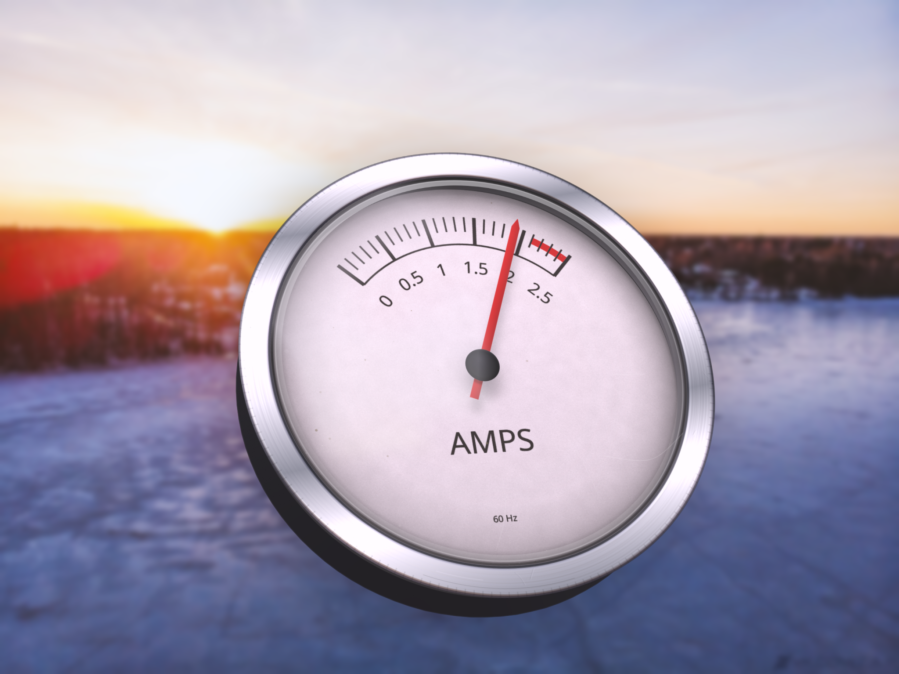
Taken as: 1.9 A
